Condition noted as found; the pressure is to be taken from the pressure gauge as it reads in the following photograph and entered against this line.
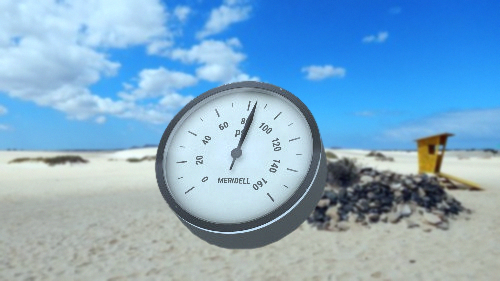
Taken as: 85 psi
